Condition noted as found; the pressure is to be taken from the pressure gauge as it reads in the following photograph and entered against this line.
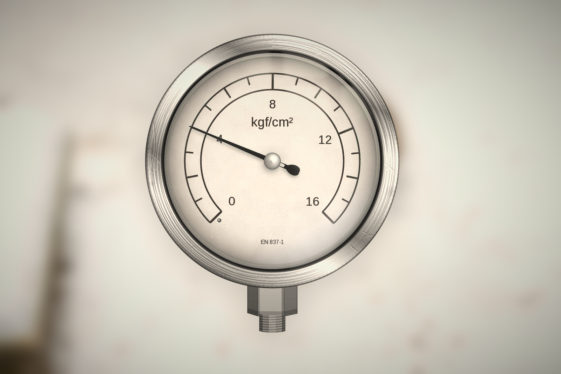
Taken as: 4 kg/cm²
